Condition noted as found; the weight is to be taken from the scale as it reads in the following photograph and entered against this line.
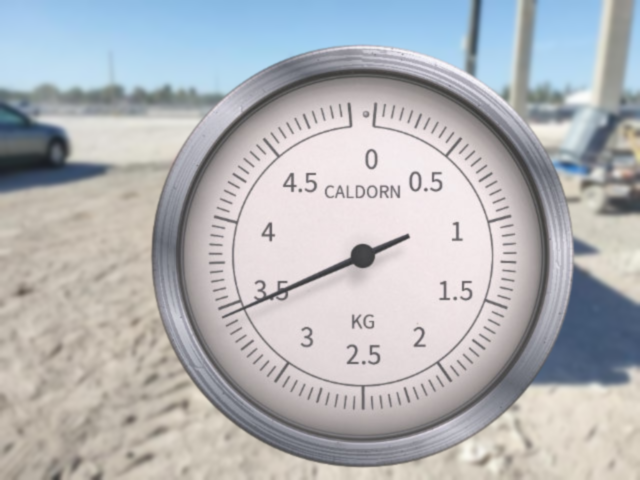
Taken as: 3.45 kg
